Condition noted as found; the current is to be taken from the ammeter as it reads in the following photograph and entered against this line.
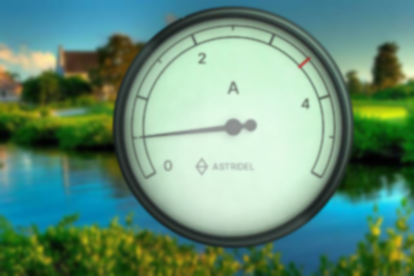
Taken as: 0.5 A
